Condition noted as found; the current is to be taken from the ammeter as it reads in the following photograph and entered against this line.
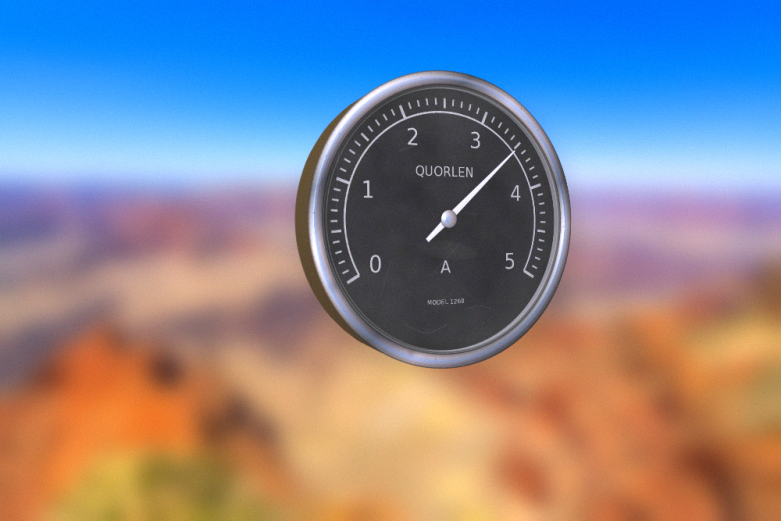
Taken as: 3.5 A
